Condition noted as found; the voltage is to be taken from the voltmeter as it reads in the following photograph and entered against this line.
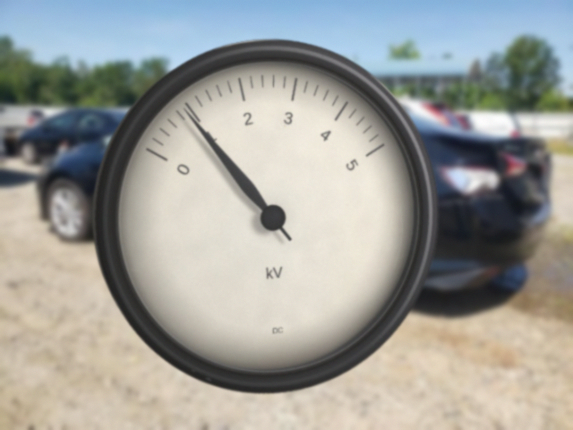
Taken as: 0.9 kV
